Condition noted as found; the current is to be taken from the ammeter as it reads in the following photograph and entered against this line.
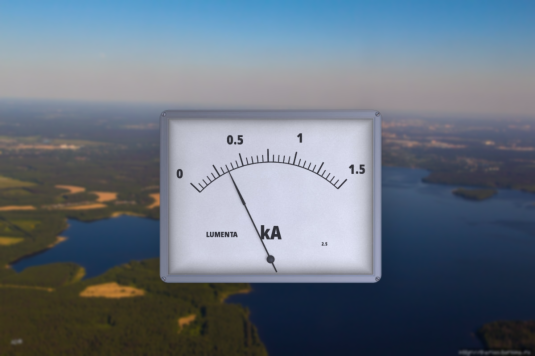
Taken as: 0.35 kA
